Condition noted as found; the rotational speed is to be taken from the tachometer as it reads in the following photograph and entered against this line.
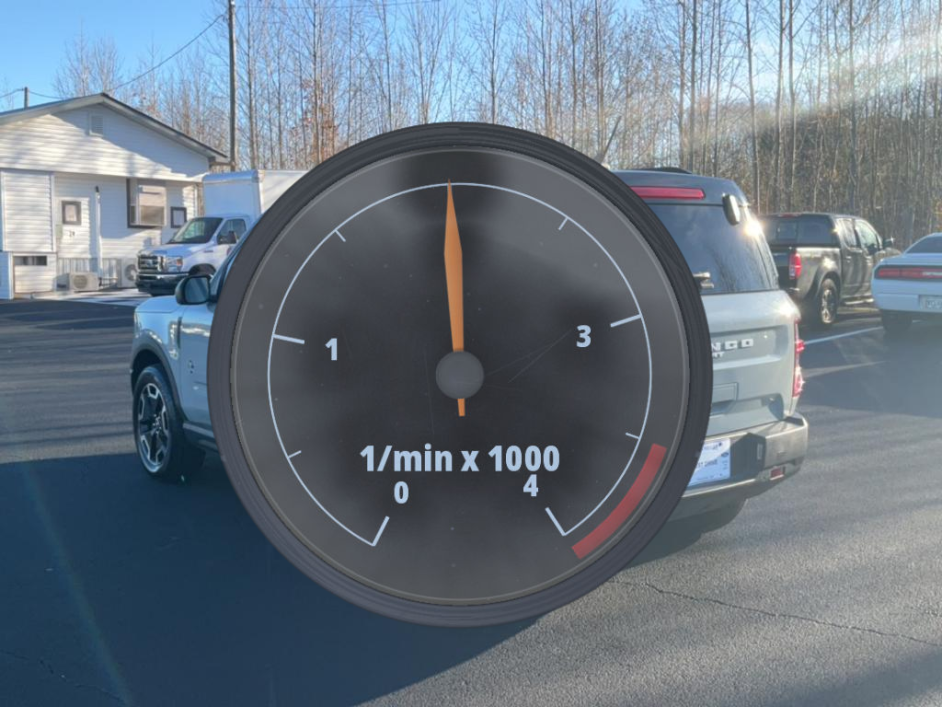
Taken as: 2000 rpm
